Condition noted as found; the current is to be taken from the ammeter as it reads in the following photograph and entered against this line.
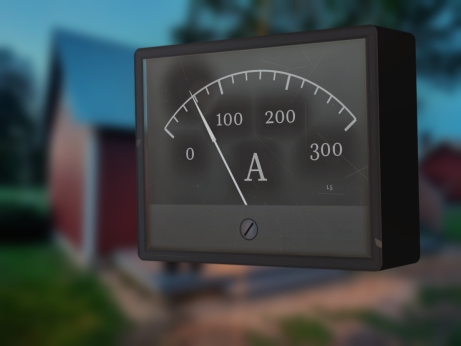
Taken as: 60 A
